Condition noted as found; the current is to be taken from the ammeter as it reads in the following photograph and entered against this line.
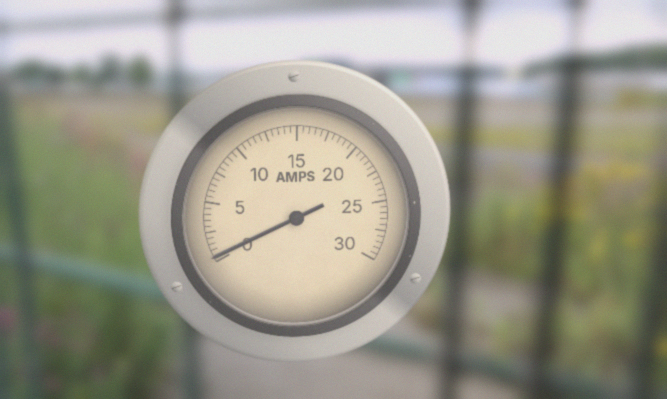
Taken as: 0.5 A
